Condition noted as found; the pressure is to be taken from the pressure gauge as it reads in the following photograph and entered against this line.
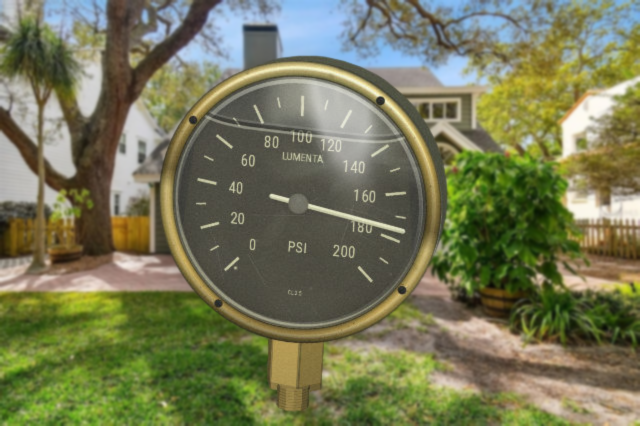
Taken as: 175 psi
